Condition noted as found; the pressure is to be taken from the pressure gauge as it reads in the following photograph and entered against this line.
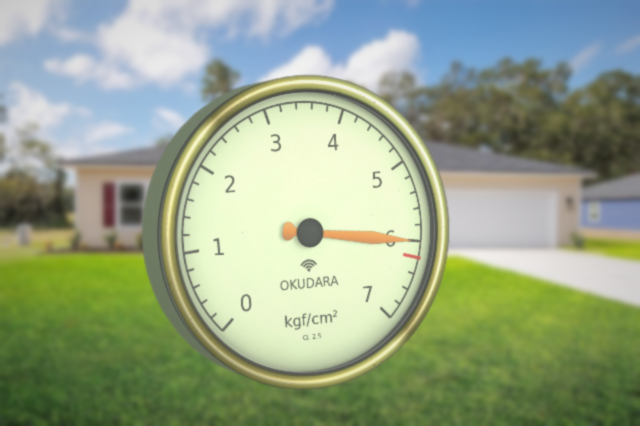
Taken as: 6 kg/cm²
